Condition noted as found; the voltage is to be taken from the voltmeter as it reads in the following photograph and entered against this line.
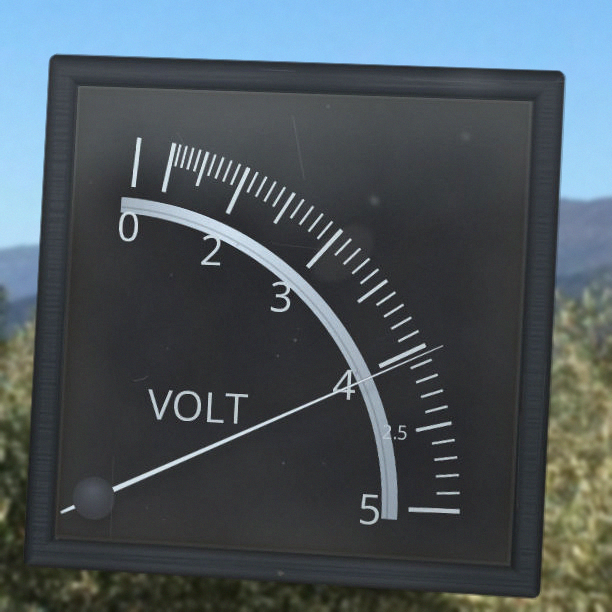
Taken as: 4.05 V
